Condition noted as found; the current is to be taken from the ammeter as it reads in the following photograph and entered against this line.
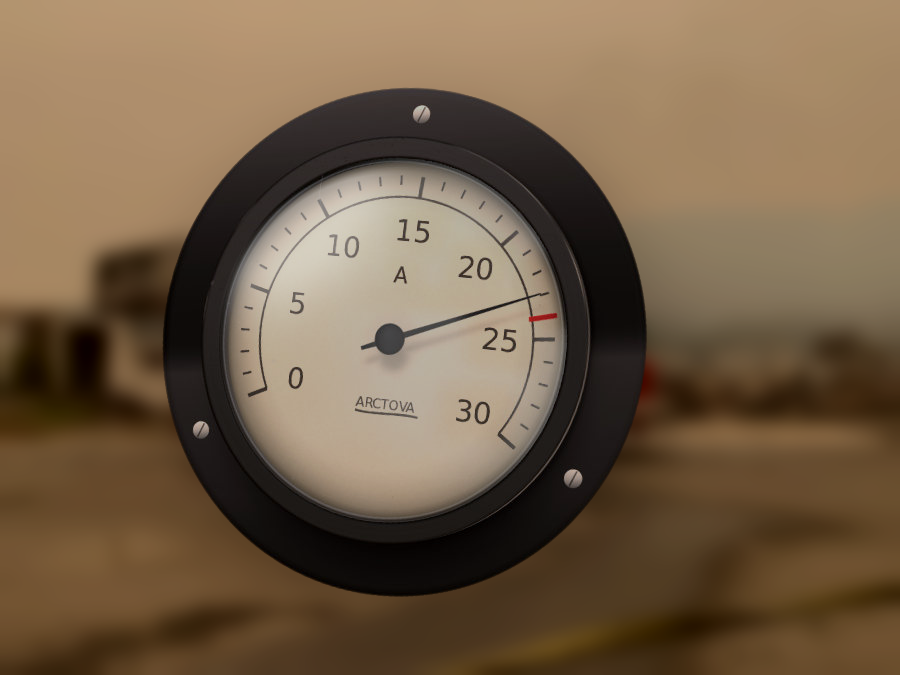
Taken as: 23 A
